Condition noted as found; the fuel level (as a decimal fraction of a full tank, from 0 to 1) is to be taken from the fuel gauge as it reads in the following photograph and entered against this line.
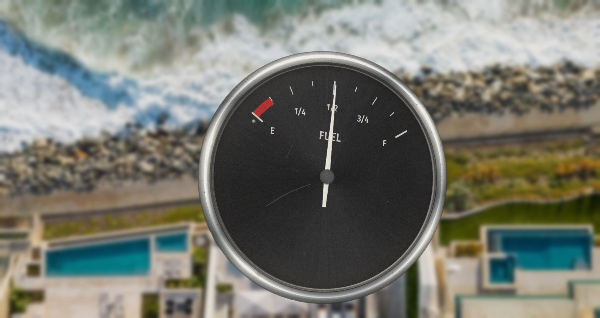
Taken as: 0.5
